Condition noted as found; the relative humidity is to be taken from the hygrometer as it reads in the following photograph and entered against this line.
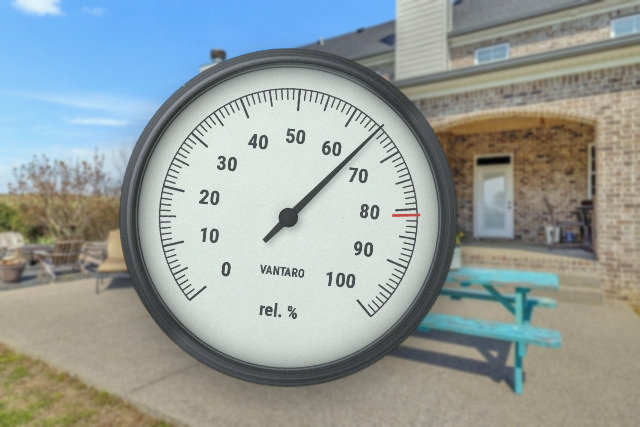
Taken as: 65 %
